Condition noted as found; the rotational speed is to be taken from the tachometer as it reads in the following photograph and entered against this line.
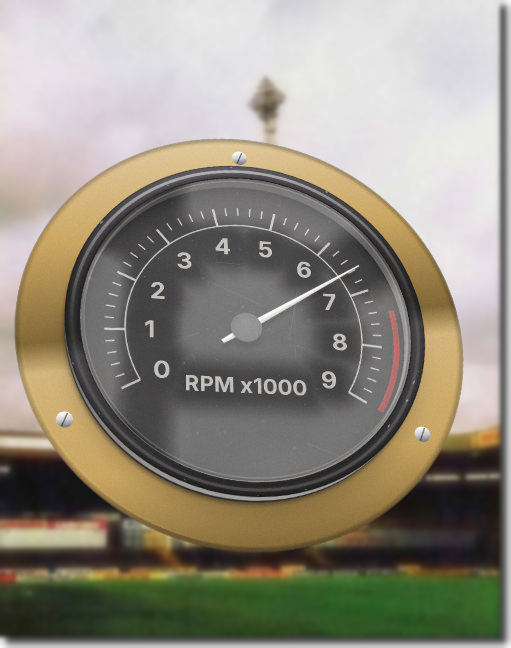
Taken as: 6600 rpm
